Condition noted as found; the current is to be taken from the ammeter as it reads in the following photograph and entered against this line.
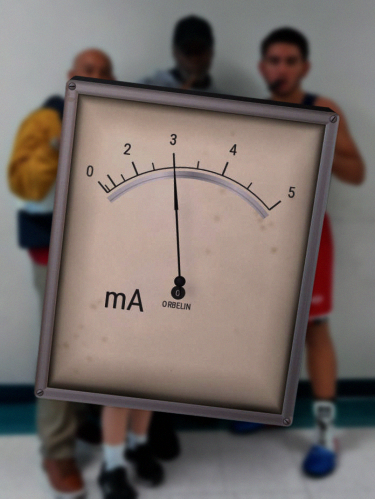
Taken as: 3 mA
